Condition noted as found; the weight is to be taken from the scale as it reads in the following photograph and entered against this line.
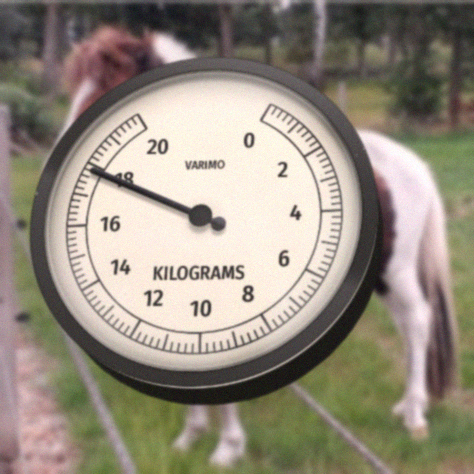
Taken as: 17.8 kg
